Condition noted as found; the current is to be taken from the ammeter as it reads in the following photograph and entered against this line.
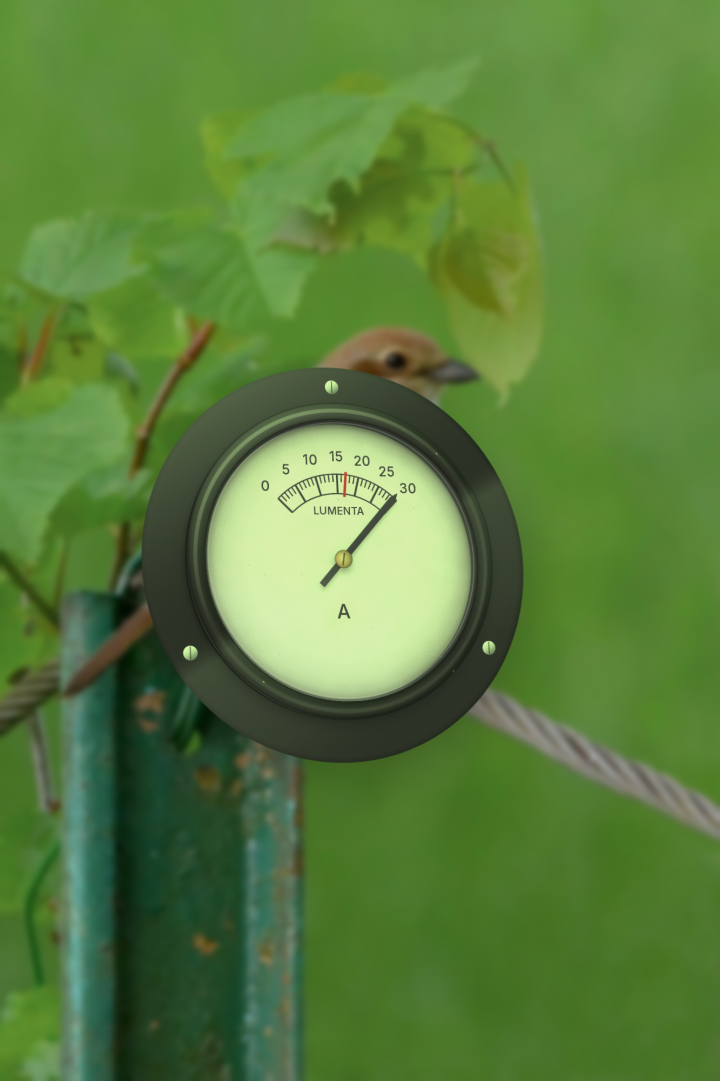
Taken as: 29 A
